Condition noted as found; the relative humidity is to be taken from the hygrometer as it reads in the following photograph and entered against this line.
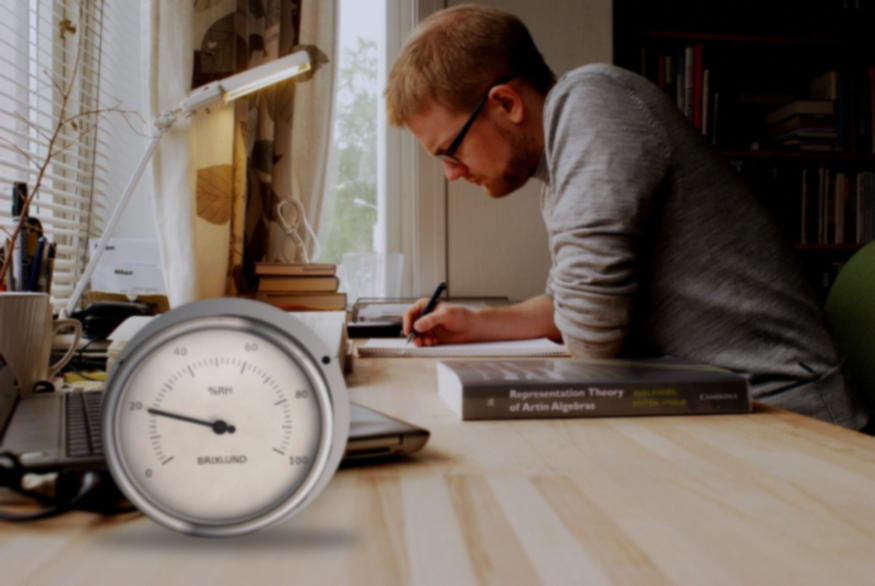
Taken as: 20 %
